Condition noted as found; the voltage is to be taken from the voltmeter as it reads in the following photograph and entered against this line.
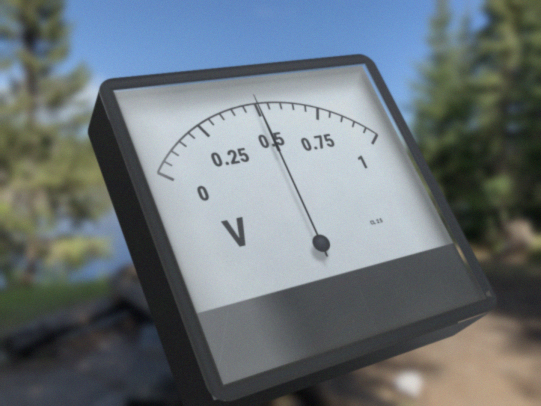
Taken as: 0.5 V
